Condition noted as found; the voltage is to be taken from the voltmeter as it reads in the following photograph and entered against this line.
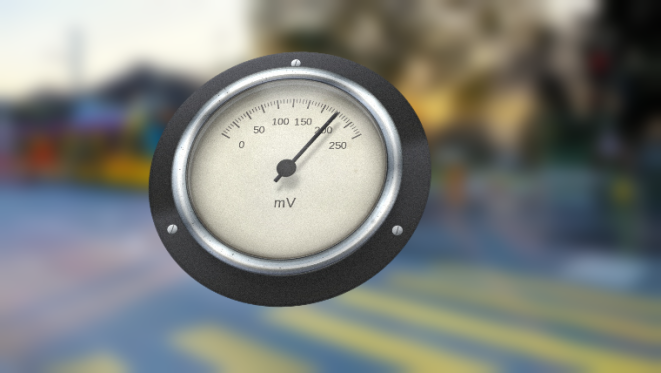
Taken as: 200 mV
